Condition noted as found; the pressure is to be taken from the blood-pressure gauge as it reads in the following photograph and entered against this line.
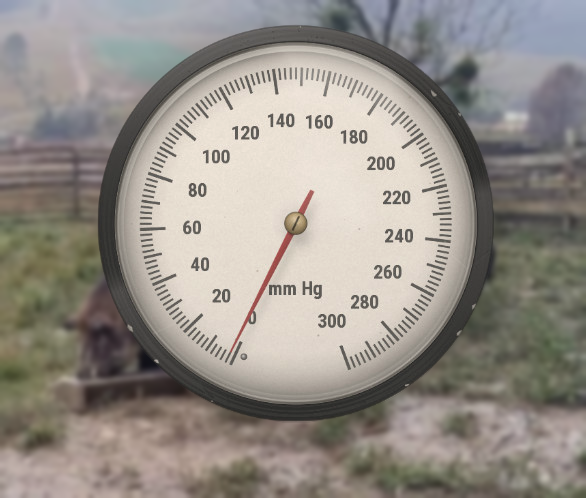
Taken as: 2 mmHg
